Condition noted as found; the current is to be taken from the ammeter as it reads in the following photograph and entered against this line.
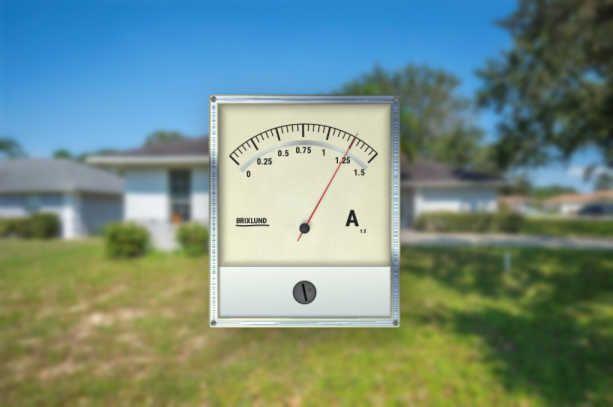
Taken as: 1.25 A
